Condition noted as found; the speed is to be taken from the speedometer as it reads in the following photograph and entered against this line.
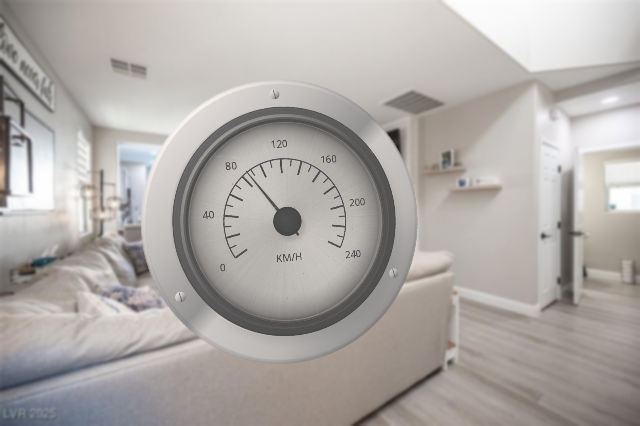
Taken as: 85 km/h
